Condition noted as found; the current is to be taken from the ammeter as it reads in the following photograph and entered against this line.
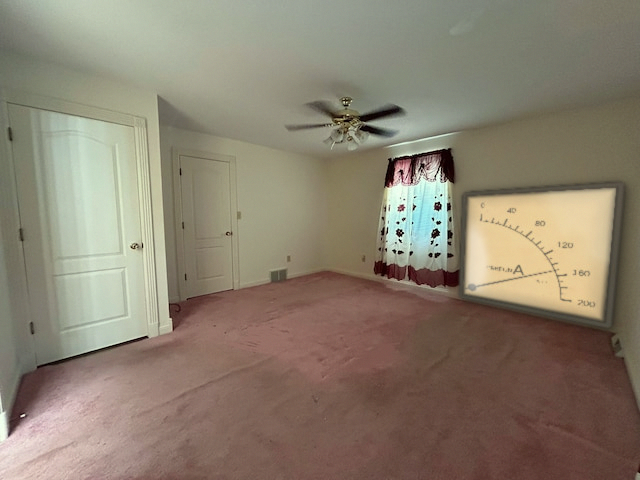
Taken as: 150 A
